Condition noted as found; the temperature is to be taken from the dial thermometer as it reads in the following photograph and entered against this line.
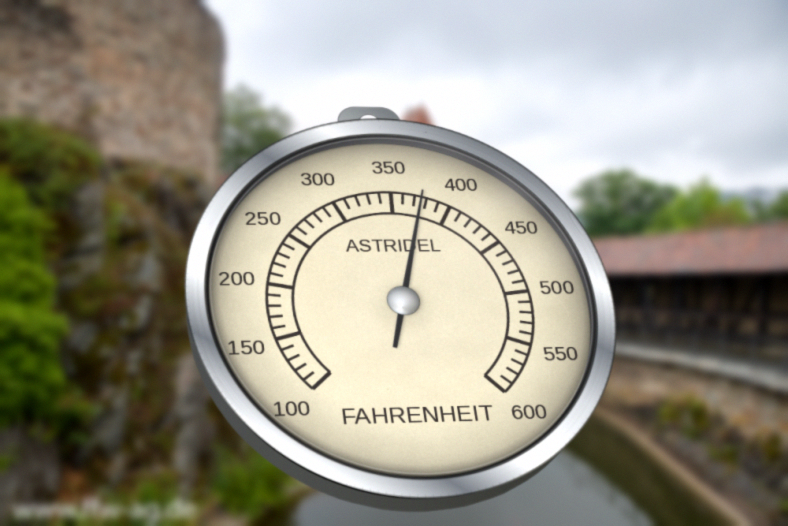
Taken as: 375 °F
